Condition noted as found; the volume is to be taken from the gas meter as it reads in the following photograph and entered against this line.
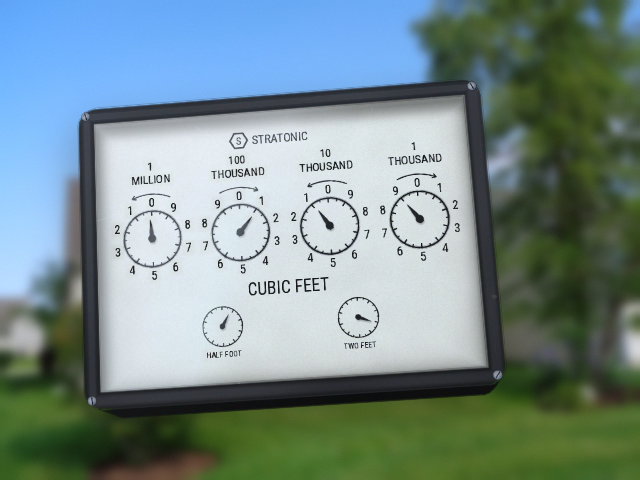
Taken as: 10900 ft³
